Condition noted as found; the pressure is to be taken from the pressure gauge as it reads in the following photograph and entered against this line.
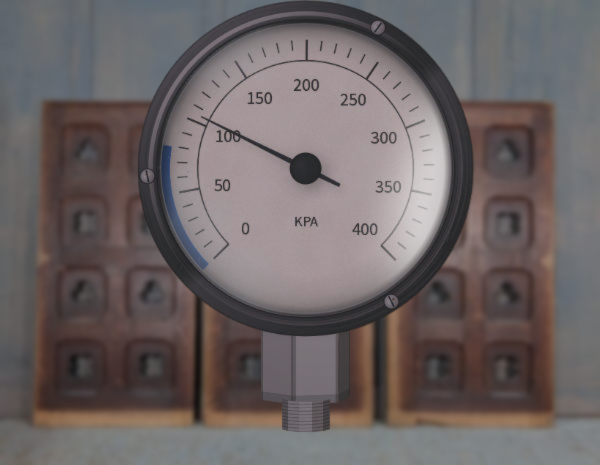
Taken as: 105 kPa
